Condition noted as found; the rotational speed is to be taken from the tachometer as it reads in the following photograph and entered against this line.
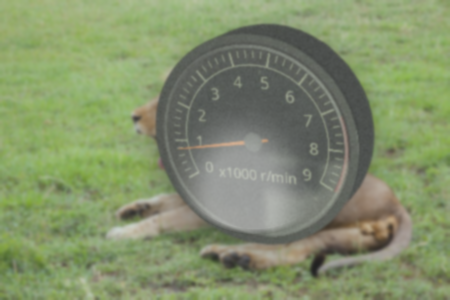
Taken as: 800 rpm
